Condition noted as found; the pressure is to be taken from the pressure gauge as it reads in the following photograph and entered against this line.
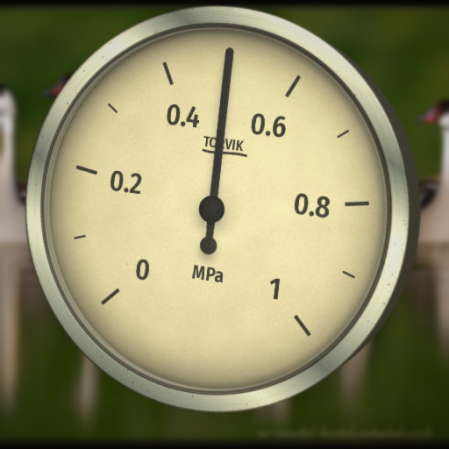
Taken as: 0.5 MPa
